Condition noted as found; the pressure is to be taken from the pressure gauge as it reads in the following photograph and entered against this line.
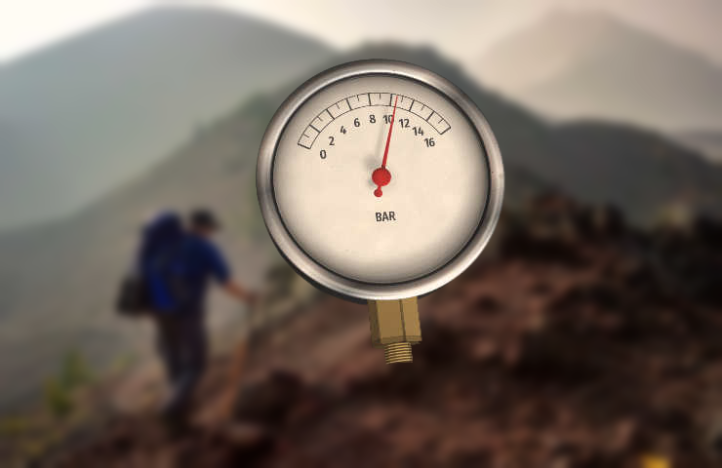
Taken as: 10.5 bar
